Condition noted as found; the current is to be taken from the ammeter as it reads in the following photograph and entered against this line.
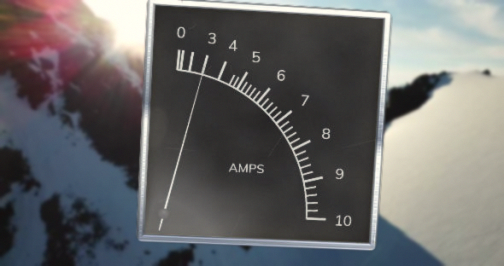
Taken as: 3 A
